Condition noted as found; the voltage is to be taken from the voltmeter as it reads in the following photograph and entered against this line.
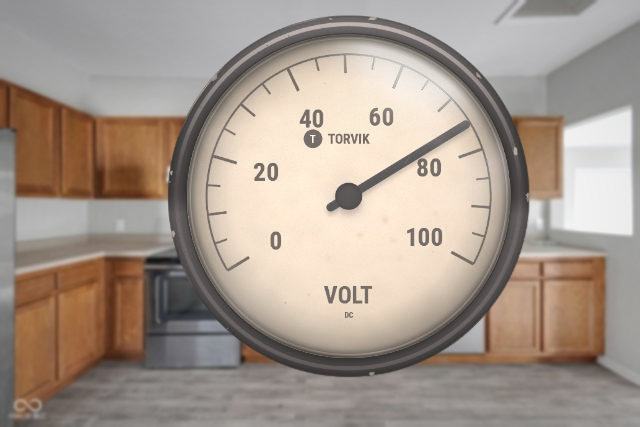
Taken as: 75 V
